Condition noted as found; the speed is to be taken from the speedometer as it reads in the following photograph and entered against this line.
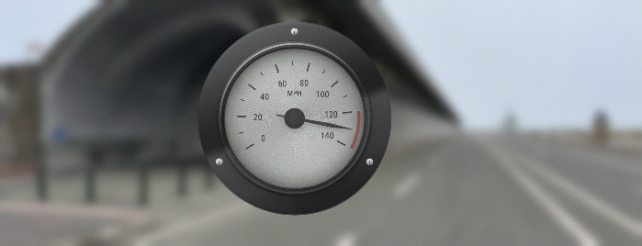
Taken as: 130 mph
